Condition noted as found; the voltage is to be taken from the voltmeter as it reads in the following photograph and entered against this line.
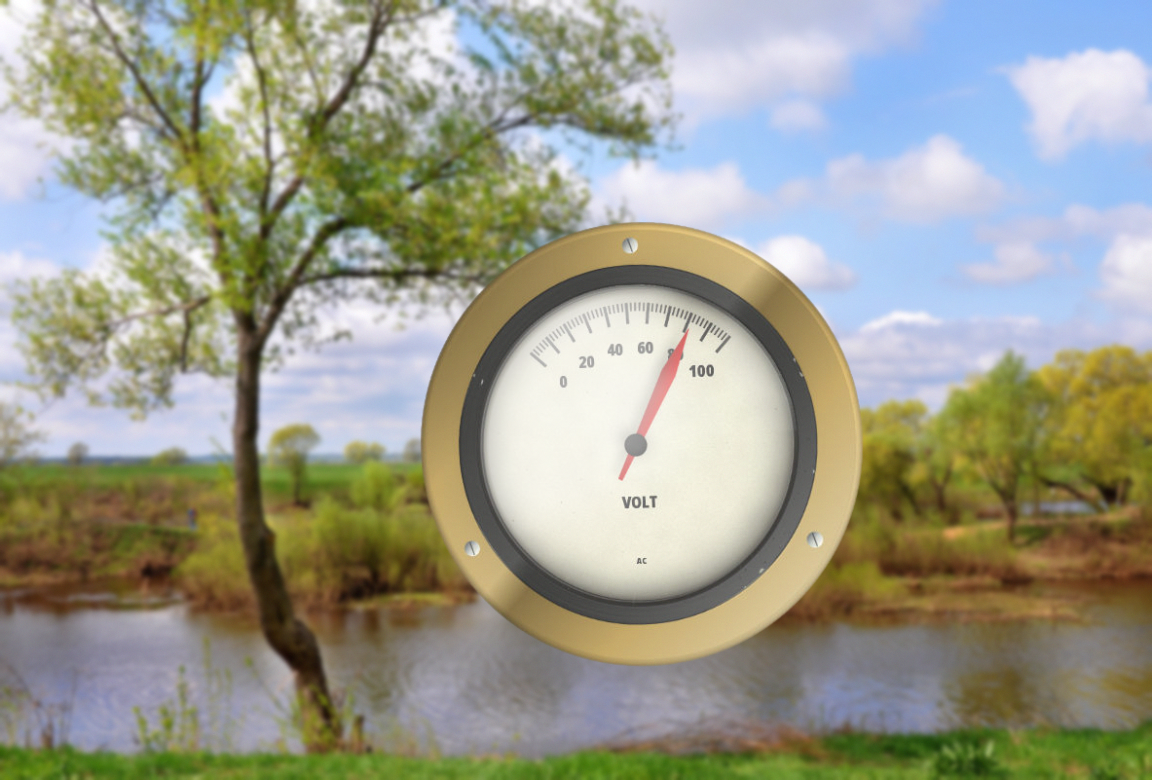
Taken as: 82 V
